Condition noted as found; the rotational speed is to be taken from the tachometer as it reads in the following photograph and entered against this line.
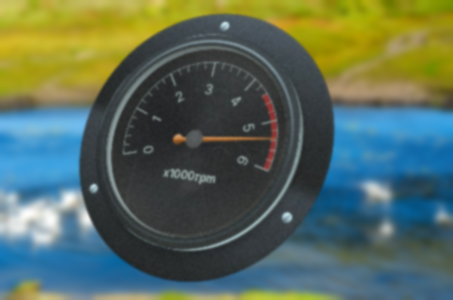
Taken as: 5400 rpm
